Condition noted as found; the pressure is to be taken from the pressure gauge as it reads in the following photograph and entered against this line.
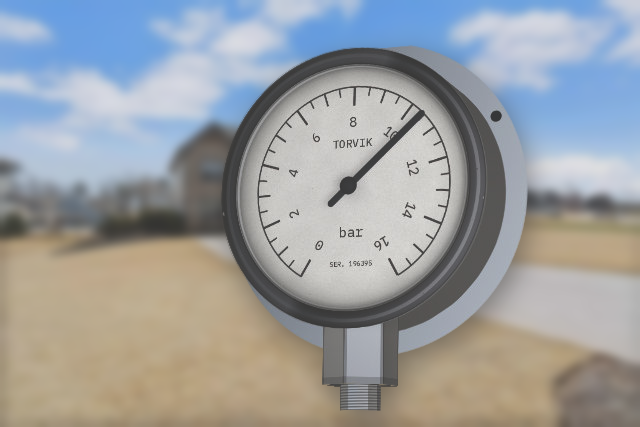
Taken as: 10.5 bar
